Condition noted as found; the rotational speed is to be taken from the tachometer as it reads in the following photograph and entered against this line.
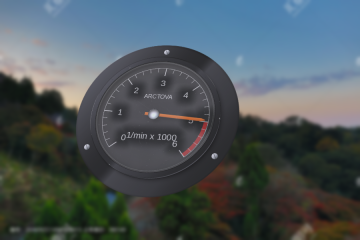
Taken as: 5000 rpm
